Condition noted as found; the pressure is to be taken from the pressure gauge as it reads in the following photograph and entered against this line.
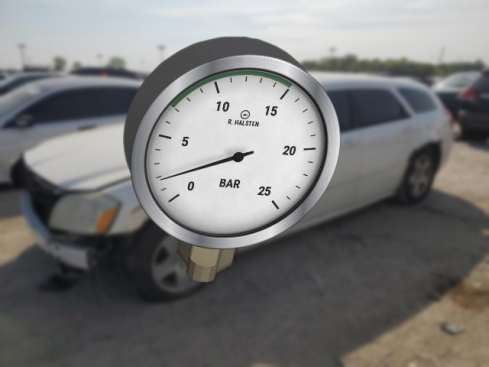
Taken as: 2 bar
